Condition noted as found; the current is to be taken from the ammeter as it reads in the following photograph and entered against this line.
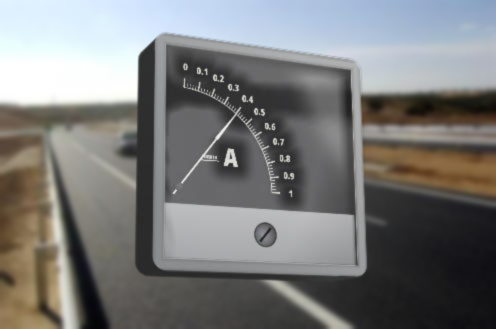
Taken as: 0.4 A
